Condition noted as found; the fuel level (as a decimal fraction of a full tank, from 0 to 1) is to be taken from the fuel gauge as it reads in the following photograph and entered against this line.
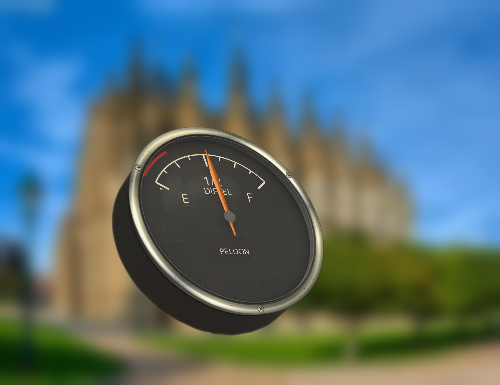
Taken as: 0.5
